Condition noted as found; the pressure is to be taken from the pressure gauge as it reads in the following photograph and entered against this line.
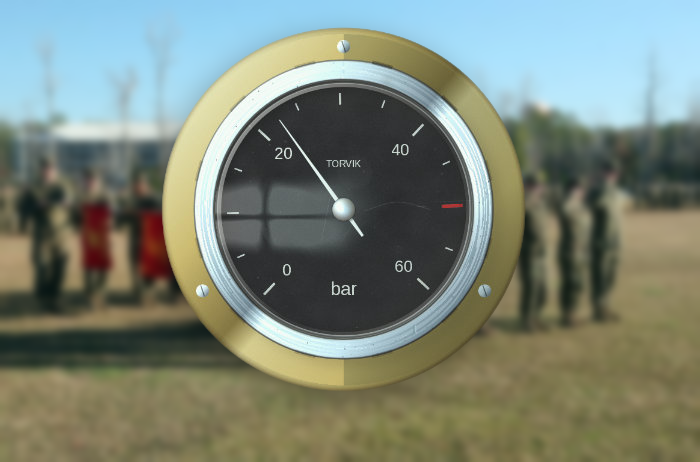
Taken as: 22.5 bar
